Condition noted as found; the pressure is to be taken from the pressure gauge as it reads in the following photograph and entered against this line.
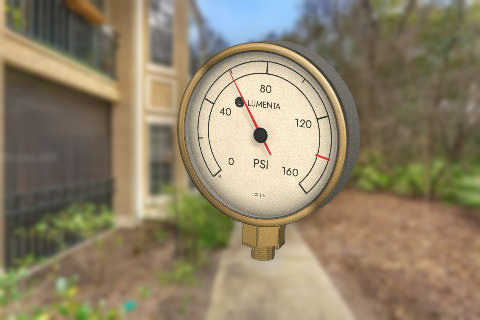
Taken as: 60 psi
